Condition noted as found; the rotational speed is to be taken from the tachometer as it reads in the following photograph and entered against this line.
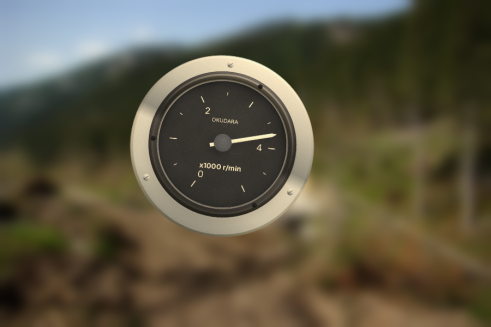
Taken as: 3750 rpm
